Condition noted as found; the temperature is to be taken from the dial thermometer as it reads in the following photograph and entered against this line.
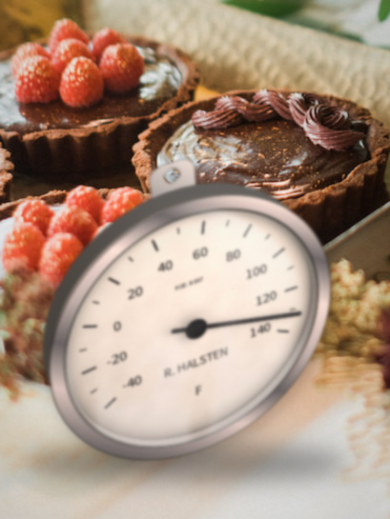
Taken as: 130 °F
